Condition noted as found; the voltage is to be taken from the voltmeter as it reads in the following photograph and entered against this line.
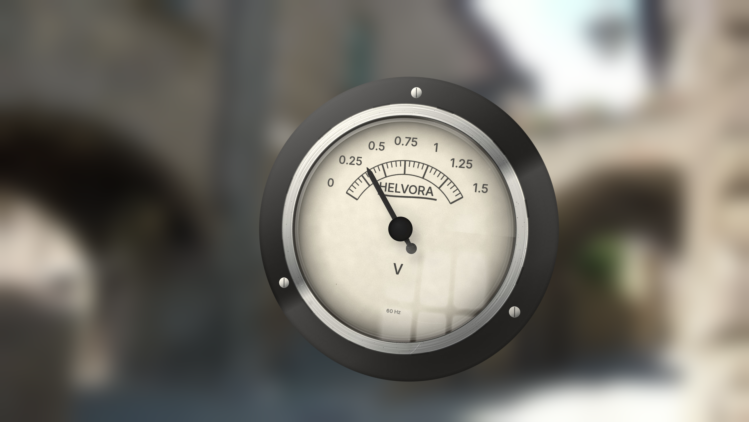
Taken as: 0.35 V
